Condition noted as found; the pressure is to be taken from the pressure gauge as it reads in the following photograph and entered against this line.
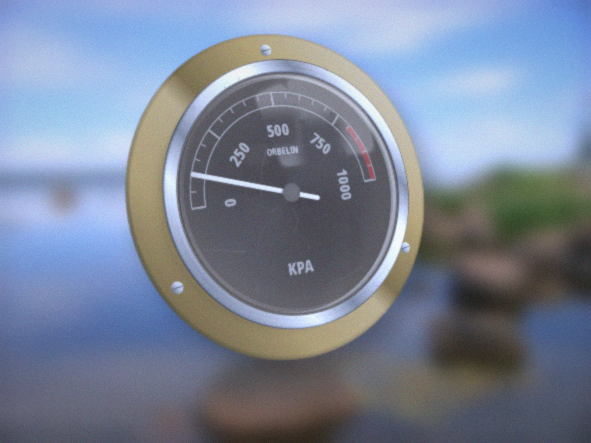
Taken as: 100 kPa
